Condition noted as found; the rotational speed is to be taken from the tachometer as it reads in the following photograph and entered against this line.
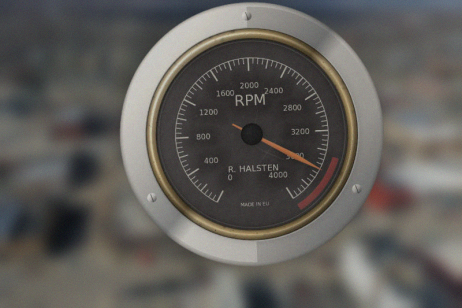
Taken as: 3600 rpm
